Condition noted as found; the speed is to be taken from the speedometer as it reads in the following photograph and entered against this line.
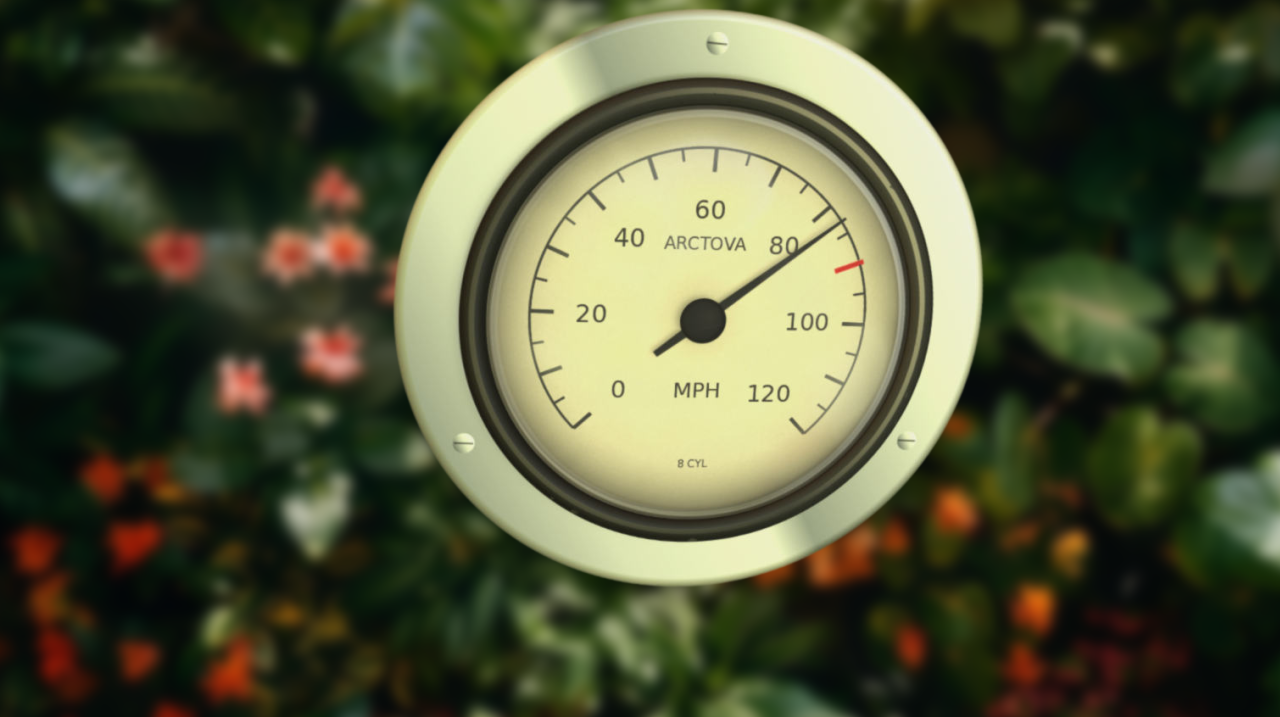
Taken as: 82.5 mph
